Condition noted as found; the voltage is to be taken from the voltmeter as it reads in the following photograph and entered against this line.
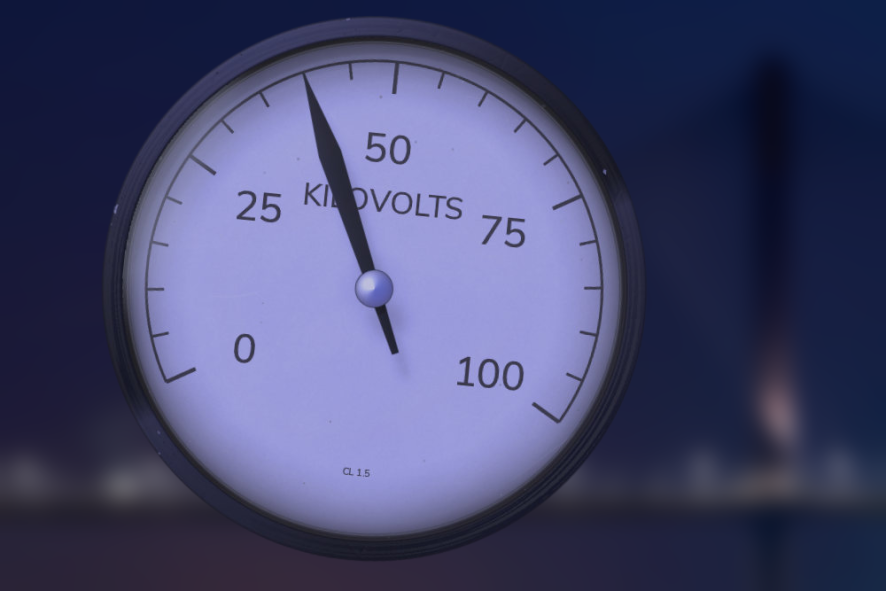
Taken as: 40 kV
